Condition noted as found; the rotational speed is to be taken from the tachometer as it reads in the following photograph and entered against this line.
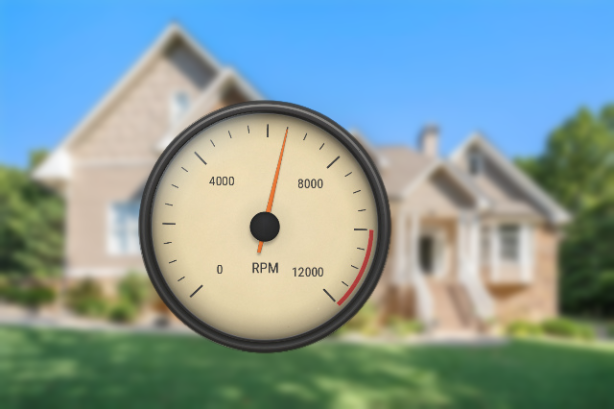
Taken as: 6500 rpm
